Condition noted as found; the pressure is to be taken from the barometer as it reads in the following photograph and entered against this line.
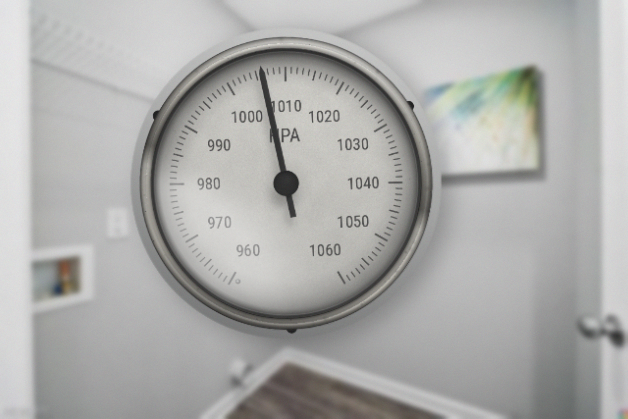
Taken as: 1006 hPa
